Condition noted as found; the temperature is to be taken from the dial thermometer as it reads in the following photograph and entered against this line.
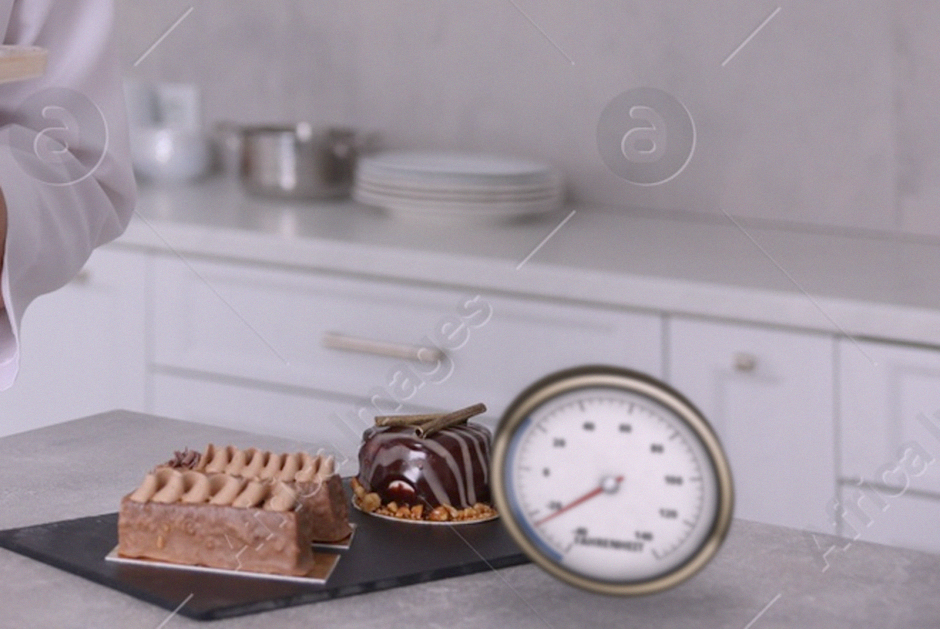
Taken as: -24 °F
